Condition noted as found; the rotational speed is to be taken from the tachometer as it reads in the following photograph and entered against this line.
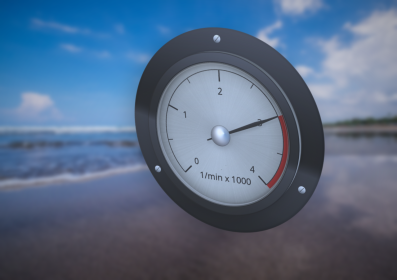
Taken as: 3000 rpm
